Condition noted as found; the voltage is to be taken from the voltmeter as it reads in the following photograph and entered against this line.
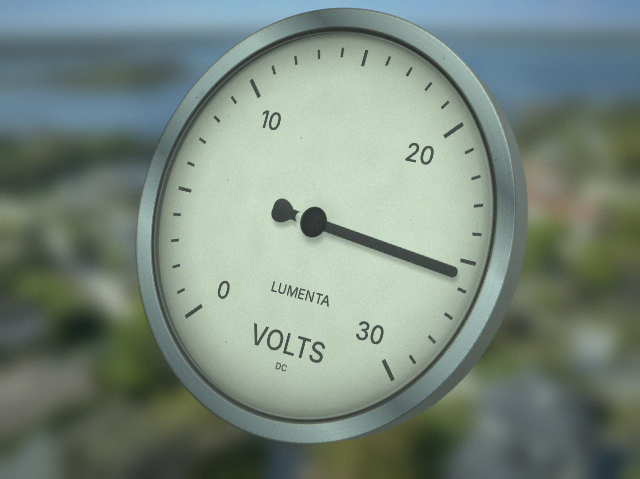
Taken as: 25.5 V
